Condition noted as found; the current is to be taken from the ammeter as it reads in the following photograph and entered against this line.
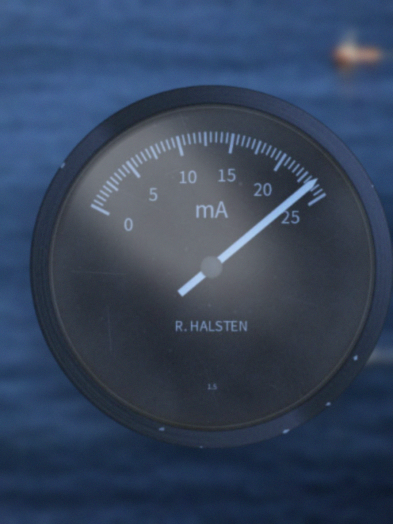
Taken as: 23.5 mA
